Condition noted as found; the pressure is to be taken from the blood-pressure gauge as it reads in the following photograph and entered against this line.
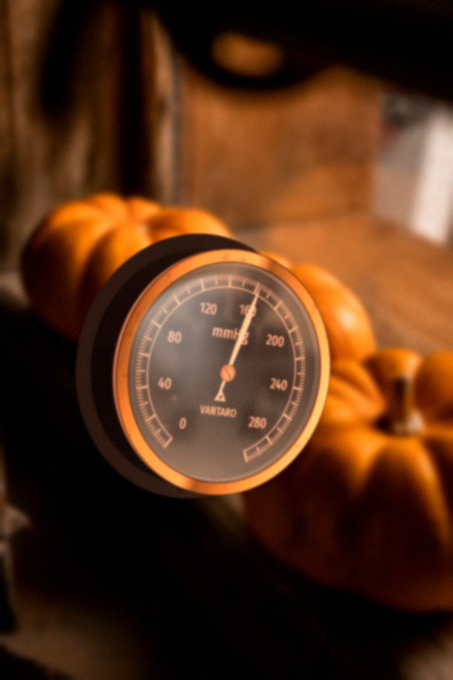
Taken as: 160 mmHg
